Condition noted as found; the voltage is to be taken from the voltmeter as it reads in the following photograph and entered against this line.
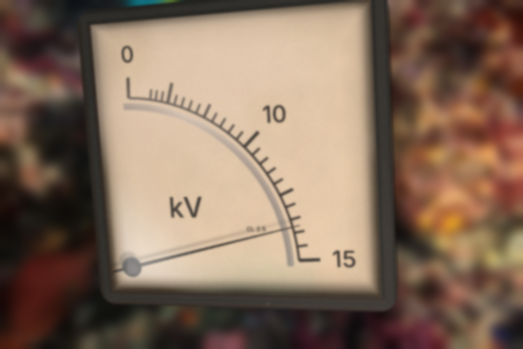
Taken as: 13.75 kV
